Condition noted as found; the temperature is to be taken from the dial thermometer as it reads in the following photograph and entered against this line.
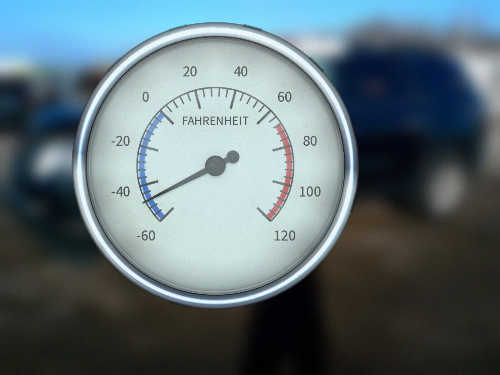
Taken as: -48 °F
